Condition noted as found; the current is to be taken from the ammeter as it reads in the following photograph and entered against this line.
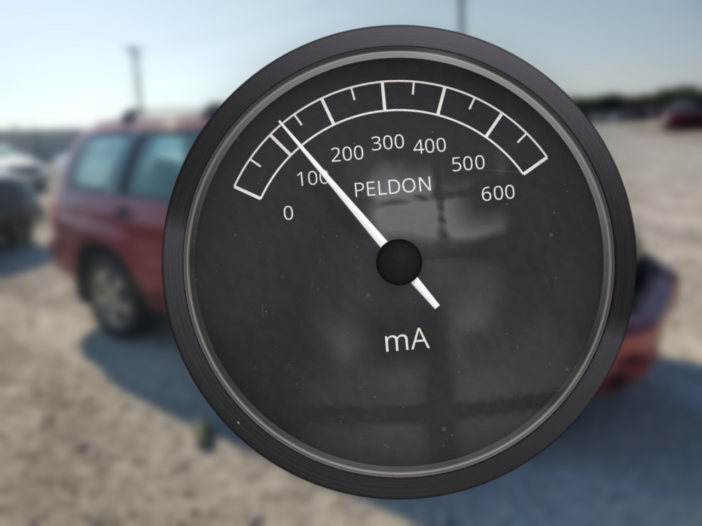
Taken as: 125 mA
